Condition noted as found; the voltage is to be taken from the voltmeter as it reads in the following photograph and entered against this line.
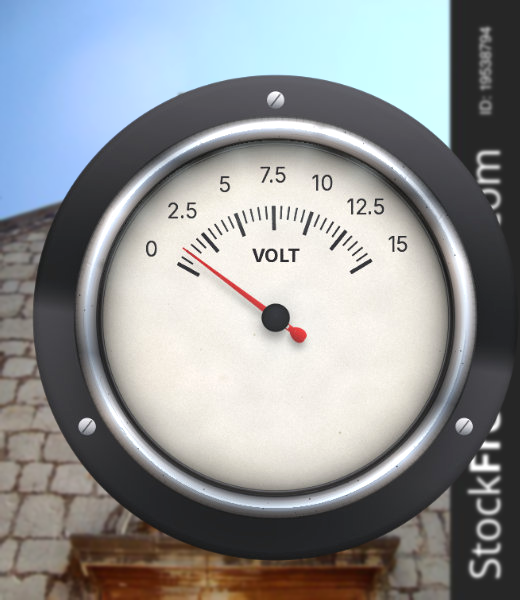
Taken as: 1 V
